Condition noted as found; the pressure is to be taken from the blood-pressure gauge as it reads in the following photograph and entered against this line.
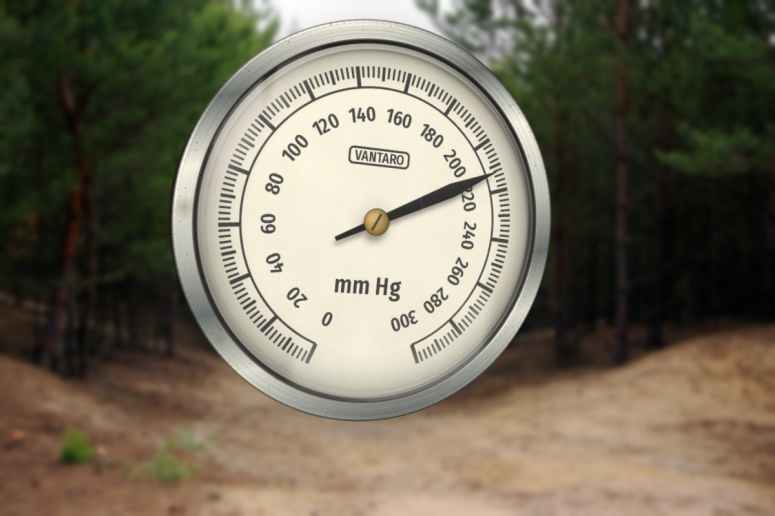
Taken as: 212 mmHg
